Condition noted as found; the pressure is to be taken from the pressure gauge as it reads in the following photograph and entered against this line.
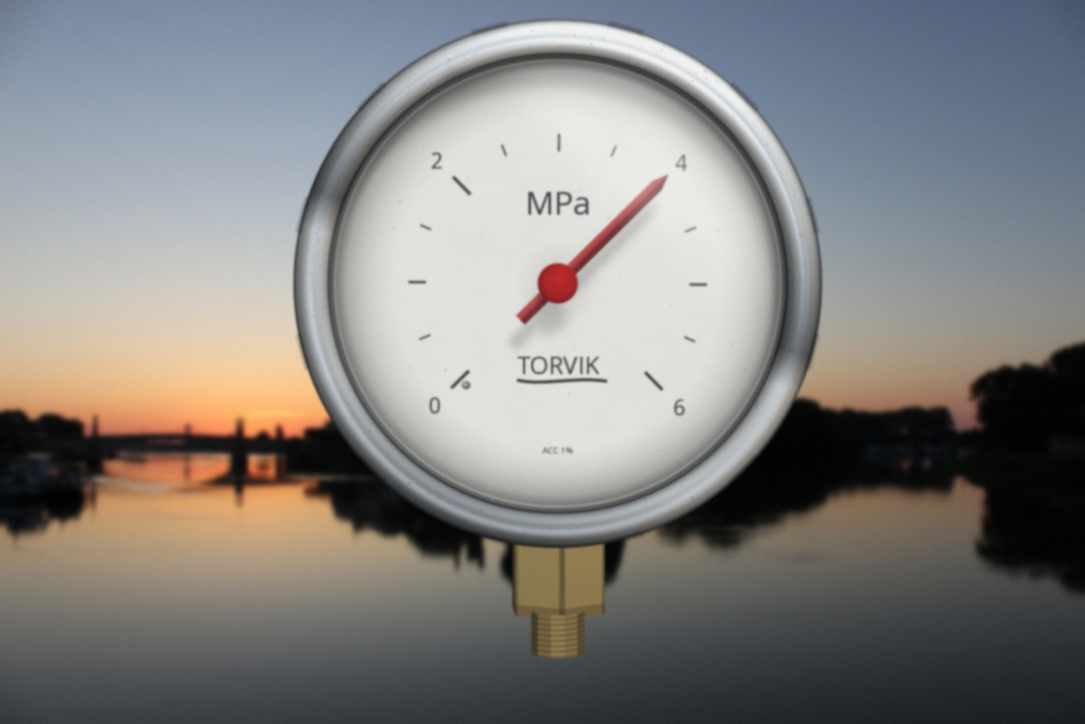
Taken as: 4 MPa
